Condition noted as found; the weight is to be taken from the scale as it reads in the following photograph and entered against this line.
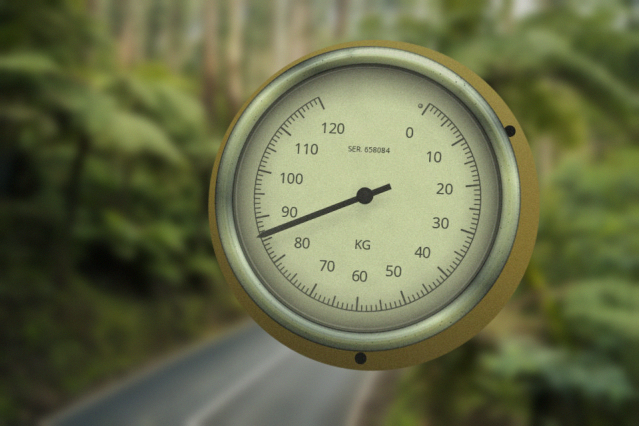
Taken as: 86 kg
